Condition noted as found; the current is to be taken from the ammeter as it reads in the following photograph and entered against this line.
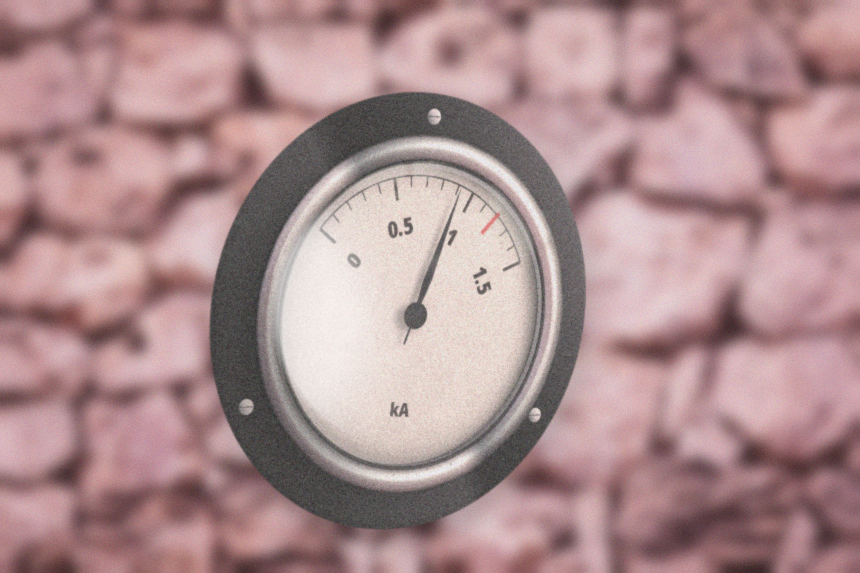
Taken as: 0.9 kA
